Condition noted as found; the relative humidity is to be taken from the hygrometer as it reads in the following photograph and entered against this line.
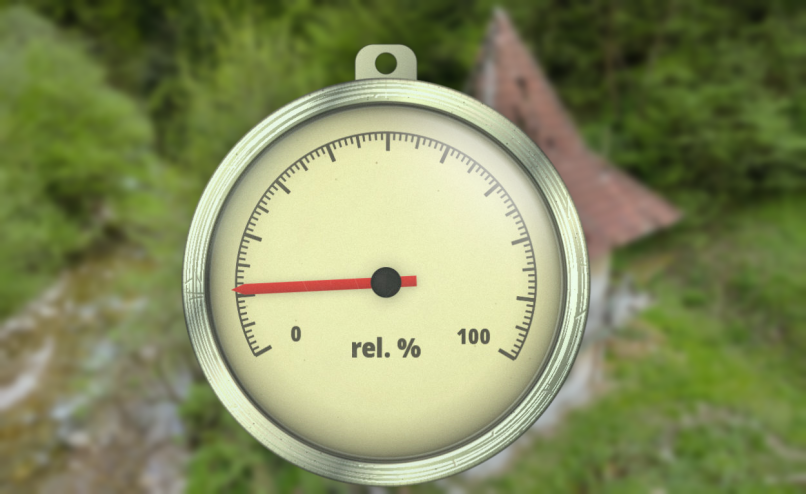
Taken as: 11 %
